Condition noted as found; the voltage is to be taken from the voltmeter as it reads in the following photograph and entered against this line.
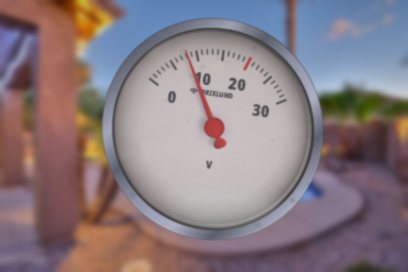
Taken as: 8 V
